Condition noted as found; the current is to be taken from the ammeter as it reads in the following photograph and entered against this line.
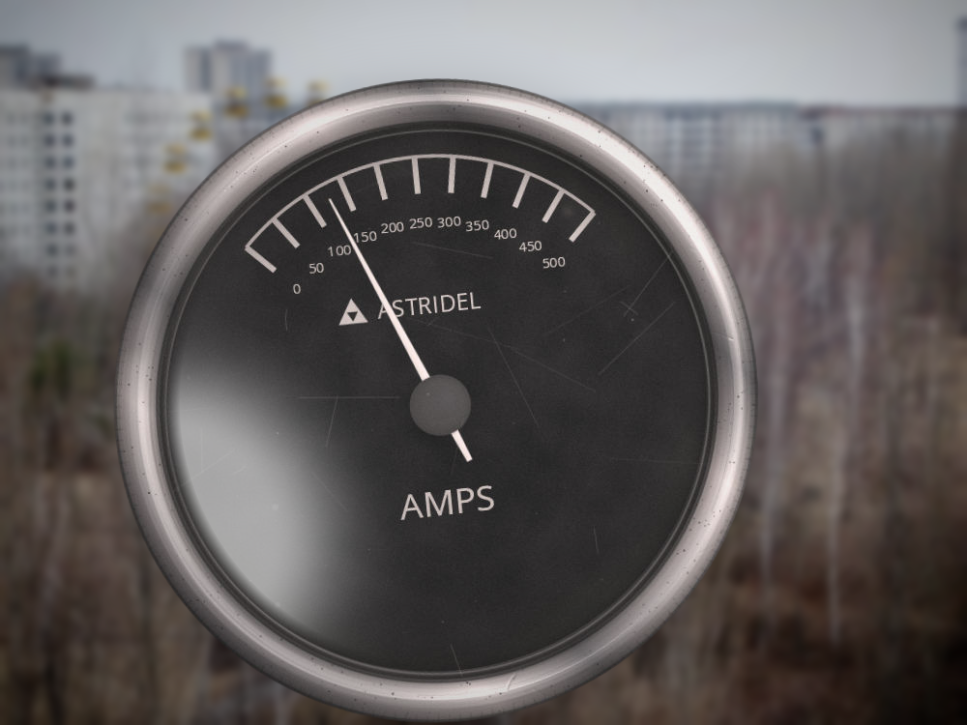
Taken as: 125 A
